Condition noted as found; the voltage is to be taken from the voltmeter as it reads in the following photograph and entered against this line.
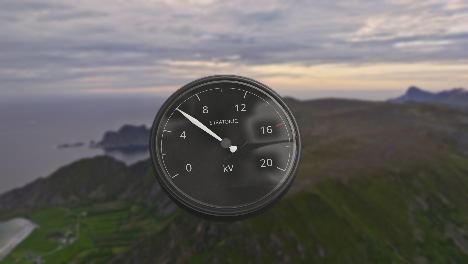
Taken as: 6 kV
